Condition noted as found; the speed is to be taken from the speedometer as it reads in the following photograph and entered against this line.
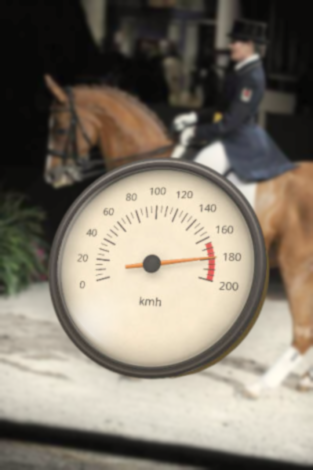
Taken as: 180 km/h
